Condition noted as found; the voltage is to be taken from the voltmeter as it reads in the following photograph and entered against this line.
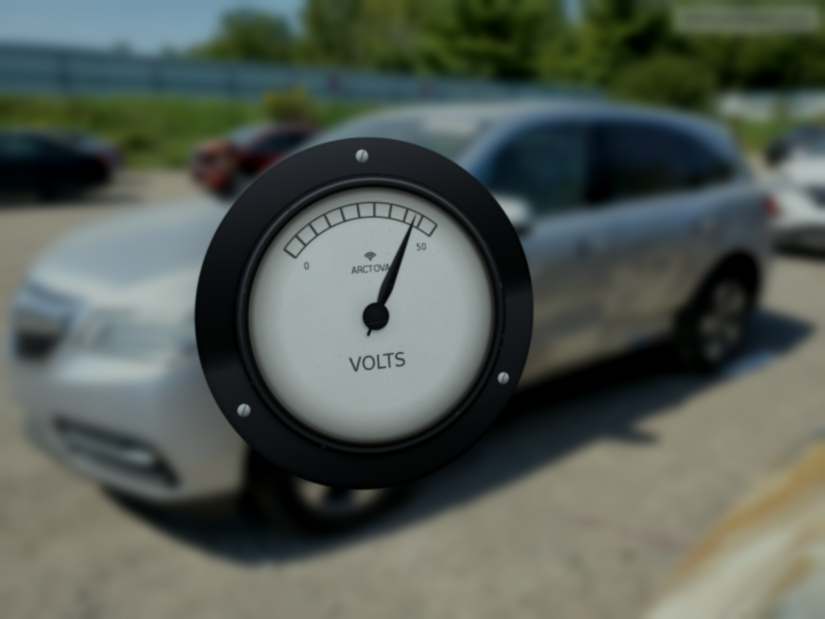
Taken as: 42.5 V
